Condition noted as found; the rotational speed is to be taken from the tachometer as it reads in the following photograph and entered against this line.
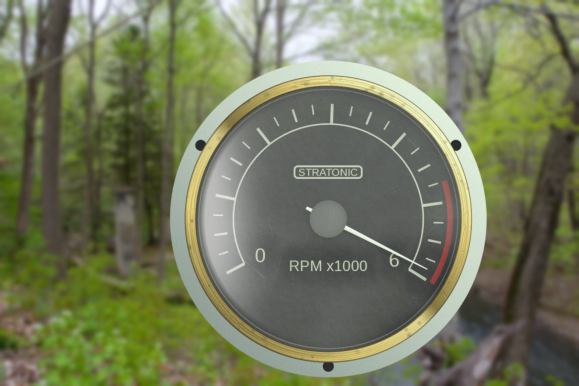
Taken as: 5875 rpm
